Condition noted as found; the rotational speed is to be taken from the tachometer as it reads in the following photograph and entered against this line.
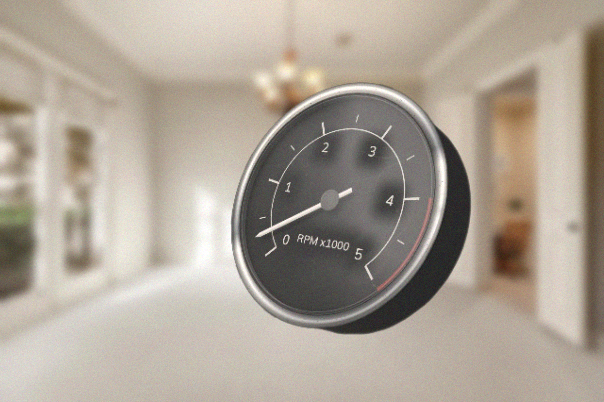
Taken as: 250 rpm
